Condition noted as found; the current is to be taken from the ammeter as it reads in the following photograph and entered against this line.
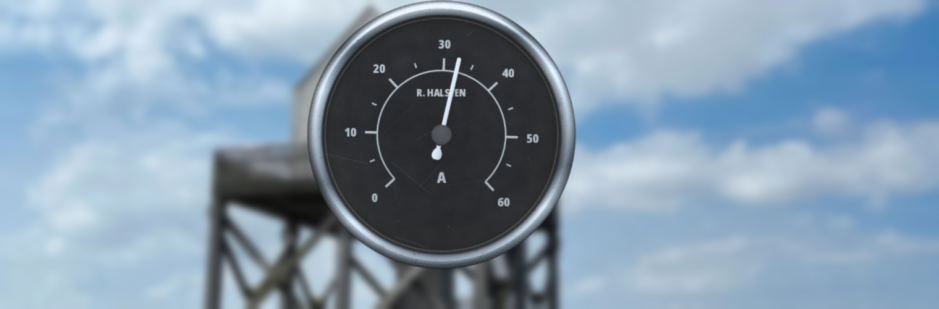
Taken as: 32.5 A
